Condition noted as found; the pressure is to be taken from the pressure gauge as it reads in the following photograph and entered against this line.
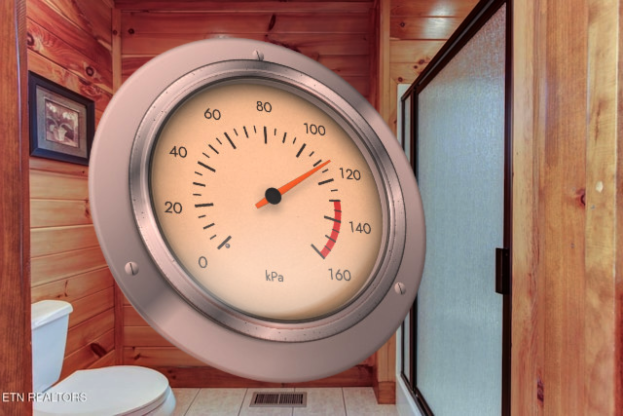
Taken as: 112.5 kPa
